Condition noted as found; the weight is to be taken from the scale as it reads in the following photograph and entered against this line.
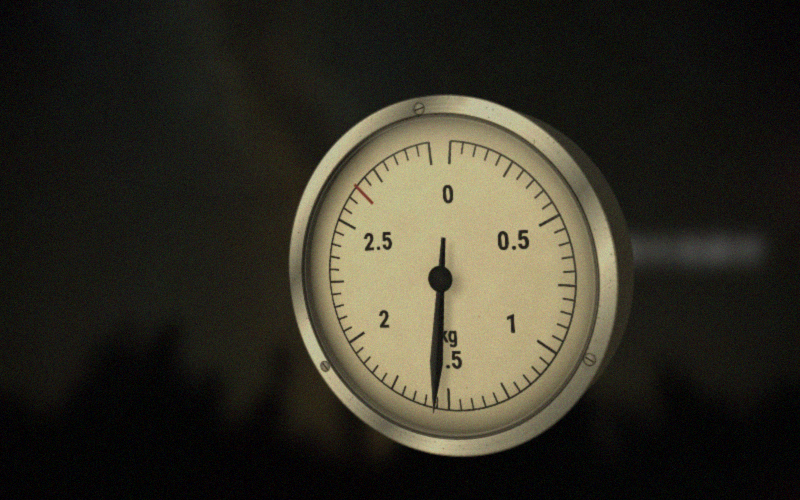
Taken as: 1.55 kg
